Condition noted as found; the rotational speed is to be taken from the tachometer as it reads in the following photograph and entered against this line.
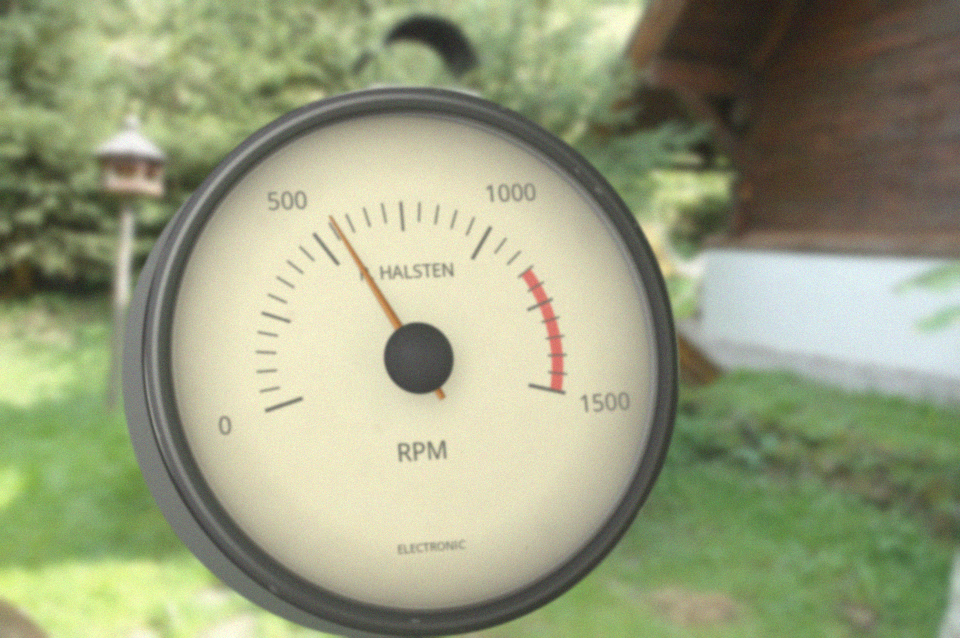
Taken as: 550 rpm
